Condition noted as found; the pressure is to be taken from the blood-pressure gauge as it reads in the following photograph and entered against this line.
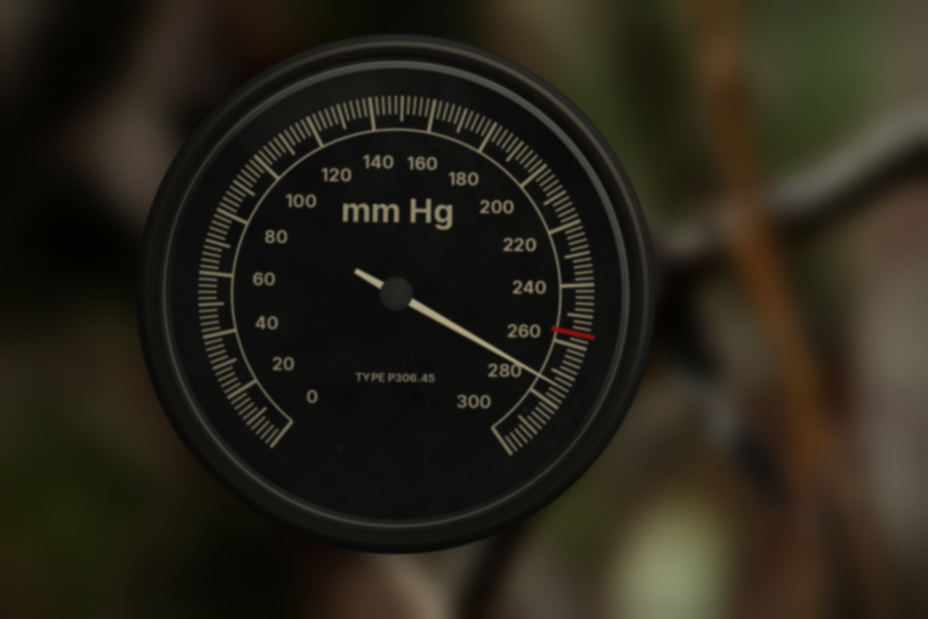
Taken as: 274 mmHg
